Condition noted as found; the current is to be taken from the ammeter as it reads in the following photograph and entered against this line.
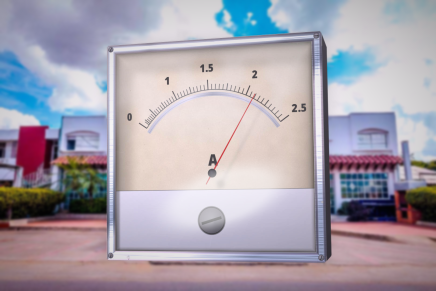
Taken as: 2.1 A
